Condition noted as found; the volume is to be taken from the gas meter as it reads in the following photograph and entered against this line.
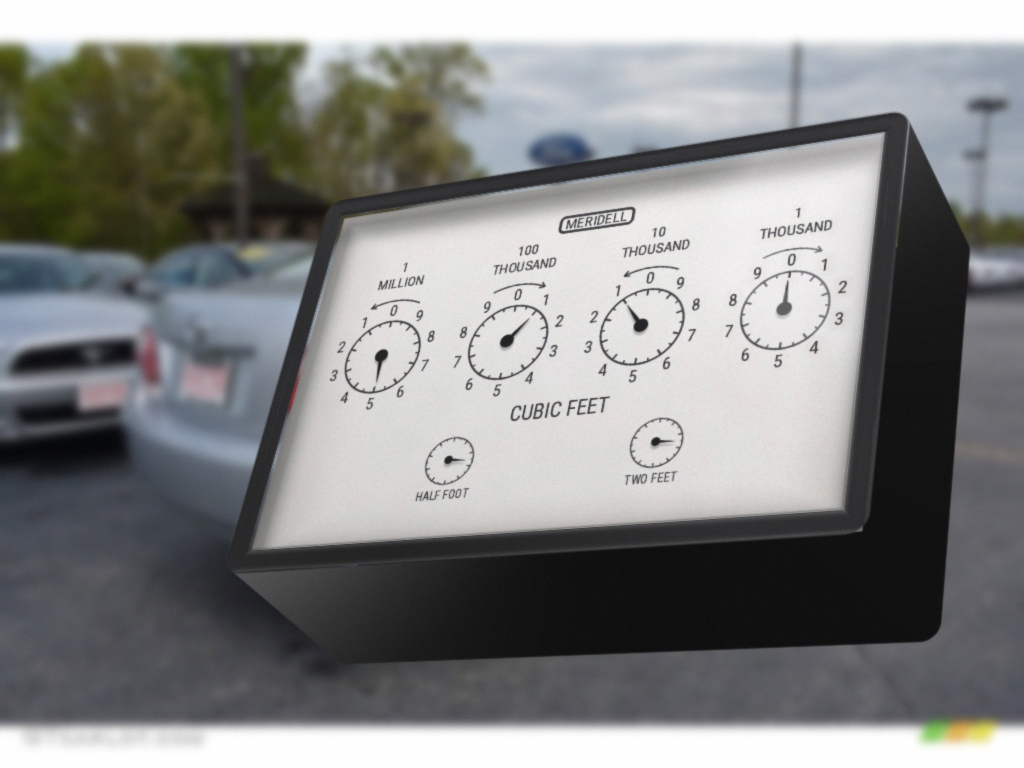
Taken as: 511000 ft³
